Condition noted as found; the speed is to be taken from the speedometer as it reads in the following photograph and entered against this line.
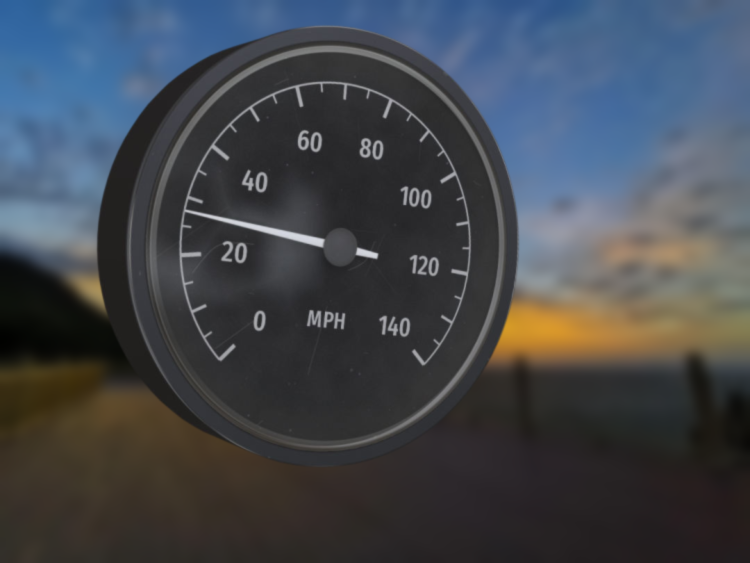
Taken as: 27.5 mph
